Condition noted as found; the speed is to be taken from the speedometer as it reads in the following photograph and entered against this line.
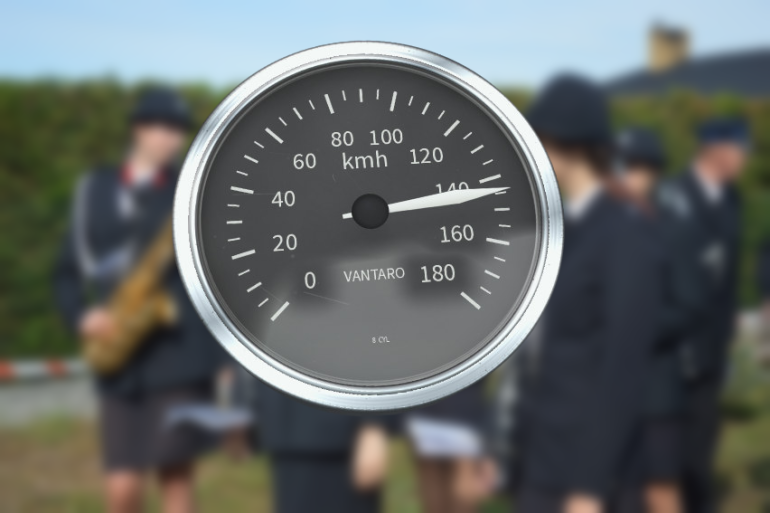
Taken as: 145 km/h
